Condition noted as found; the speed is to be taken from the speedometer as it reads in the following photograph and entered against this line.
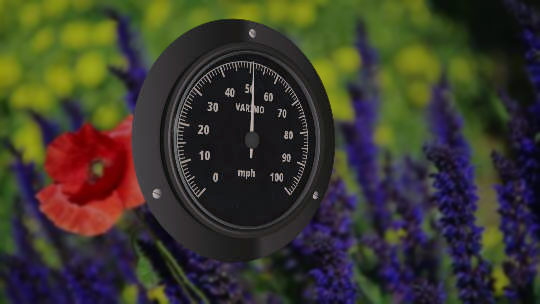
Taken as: 50 mph
